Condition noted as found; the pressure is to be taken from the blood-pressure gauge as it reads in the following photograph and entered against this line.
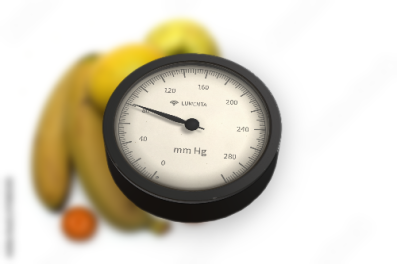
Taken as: 80 mmHg
